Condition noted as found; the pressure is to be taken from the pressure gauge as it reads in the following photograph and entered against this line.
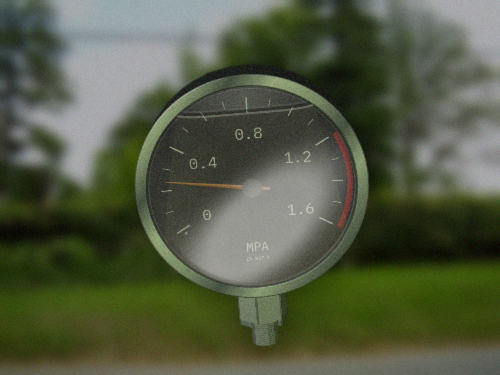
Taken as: 0.25 MPa
